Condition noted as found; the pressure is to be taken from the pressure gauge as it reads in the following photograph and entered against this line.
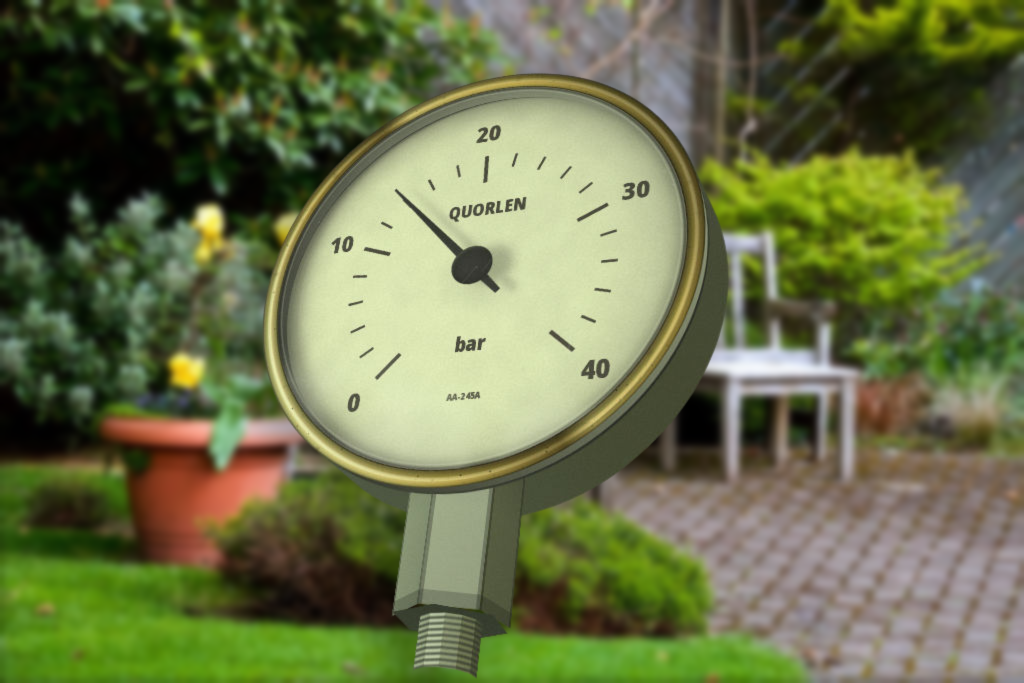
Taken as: 14 bar
